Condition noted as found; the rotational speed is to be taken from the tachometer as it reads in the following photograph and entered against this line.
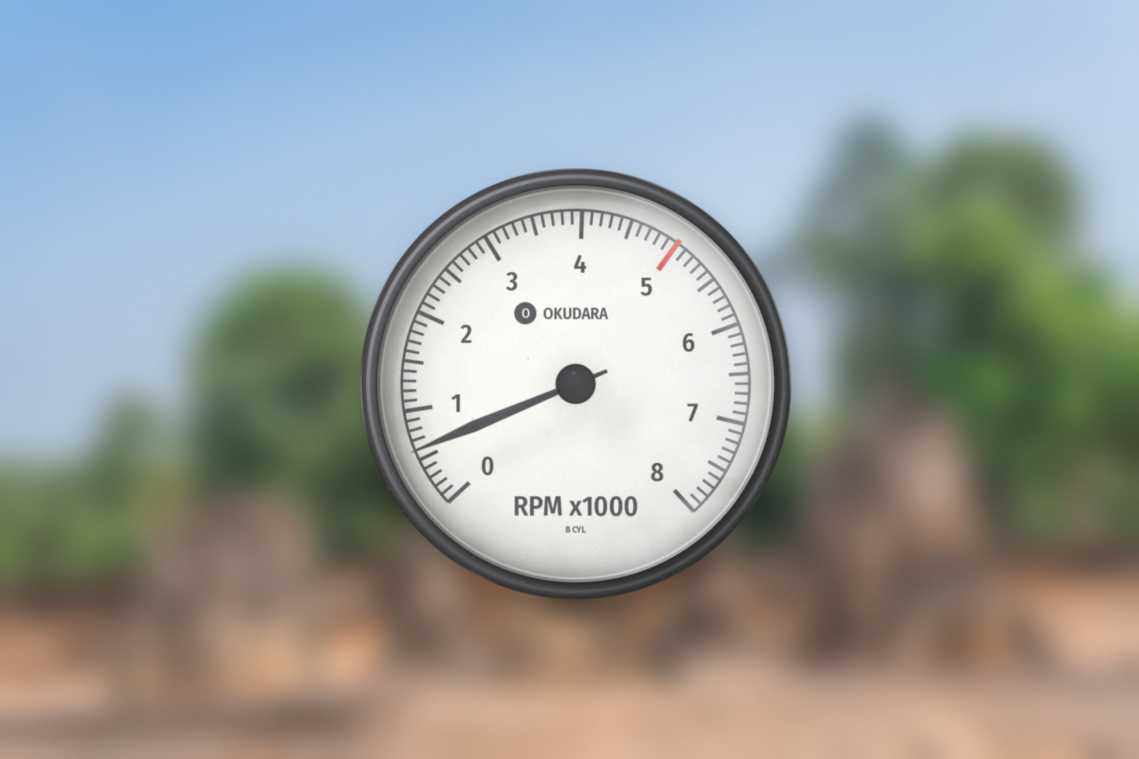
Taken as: 600 rpm
